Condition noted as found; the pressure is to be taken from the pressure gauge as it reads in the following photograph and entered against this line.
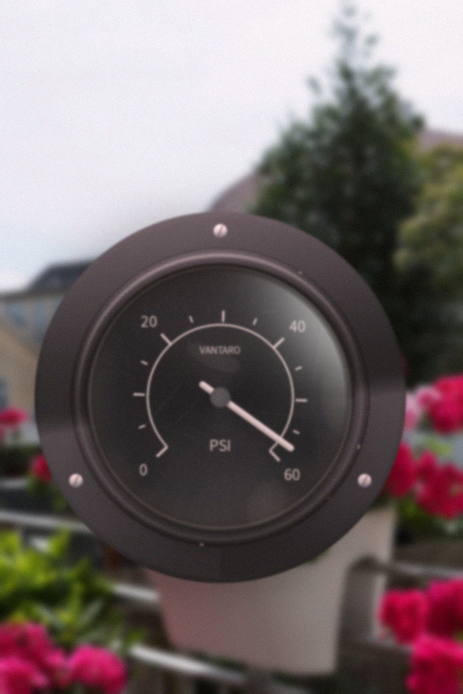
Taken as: 57.5 psi
